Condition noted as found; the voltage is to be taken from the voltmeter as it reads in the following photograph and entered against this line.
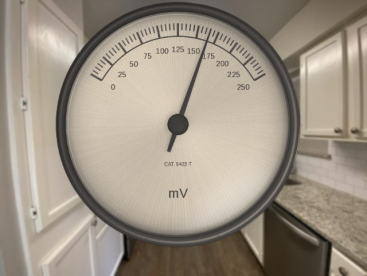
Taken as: 165 mV
